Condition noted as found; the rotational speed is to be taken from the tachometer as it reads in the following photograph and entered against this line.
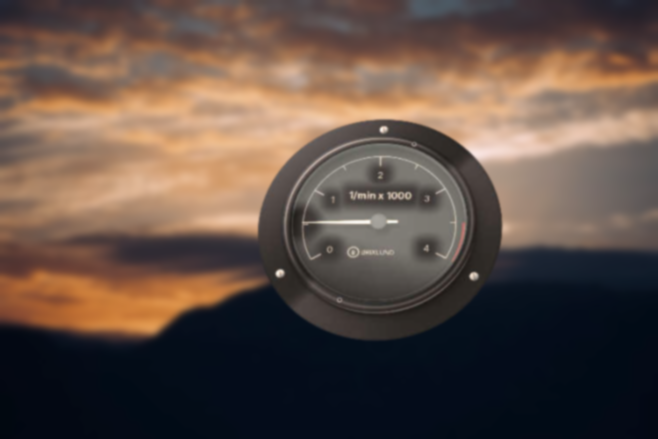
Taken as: 500 rpm
